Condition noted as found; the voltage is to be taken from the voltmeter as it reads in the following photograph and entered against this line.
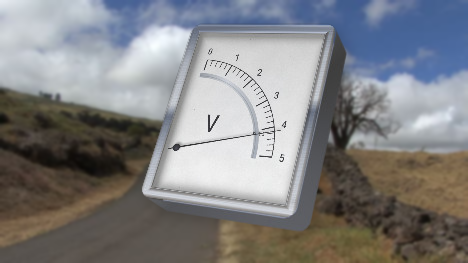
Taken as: 4.2 V
